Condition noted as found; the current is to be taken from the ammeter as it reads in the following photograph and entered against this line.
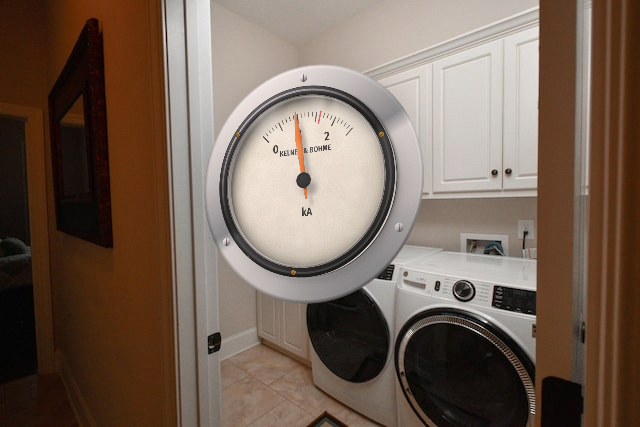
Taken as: 1 kA
